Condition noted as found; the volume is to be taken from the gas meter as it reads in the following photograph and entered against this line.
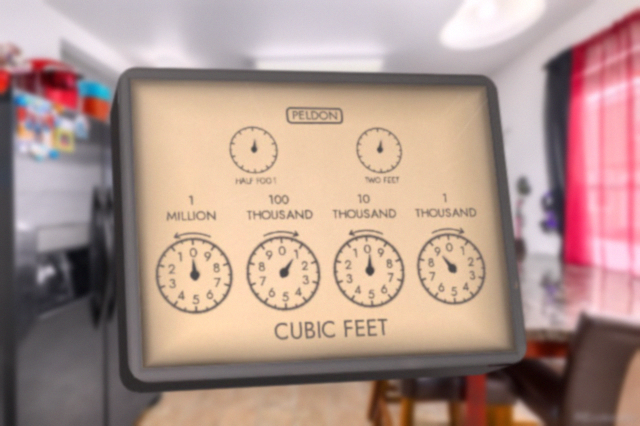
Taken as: 9900 ft³
